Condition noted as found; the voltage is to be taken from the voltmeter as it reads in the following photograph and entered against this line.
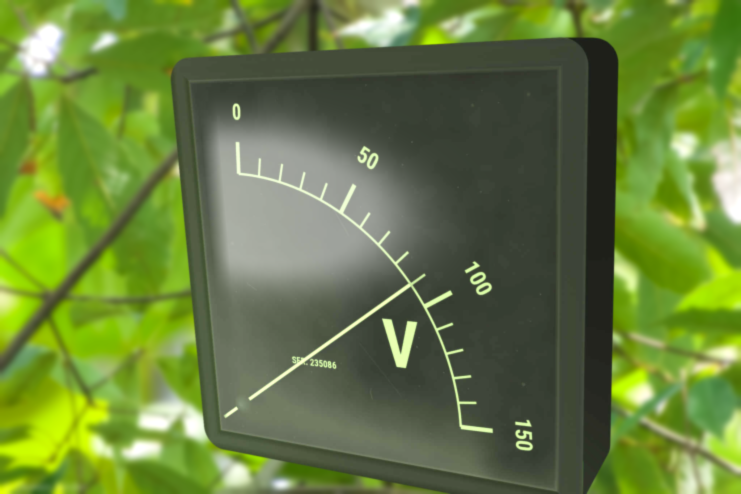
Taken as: 90 V
